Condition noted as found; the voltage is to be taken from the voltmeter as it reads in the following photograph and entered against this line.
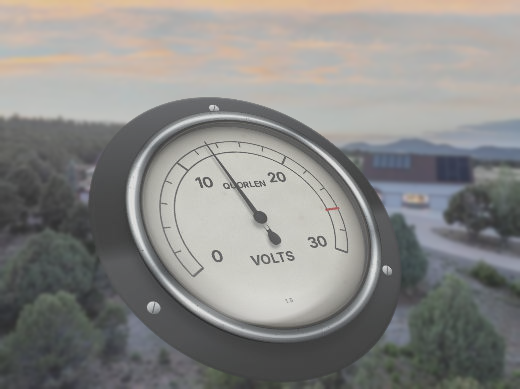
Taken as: 13 V
